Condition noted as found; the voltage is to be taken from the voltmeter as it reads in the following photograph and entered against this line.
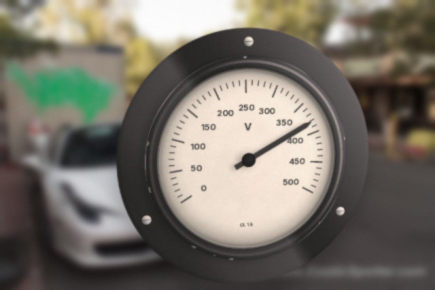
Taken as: 380 V
